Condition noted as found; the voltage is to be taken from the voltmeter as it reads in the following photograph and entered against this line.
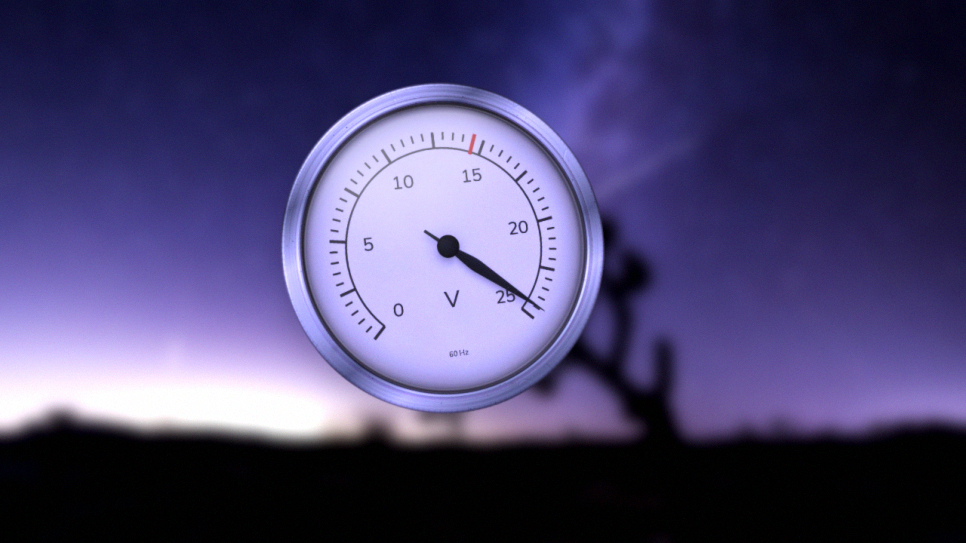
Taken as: 24.5 V
